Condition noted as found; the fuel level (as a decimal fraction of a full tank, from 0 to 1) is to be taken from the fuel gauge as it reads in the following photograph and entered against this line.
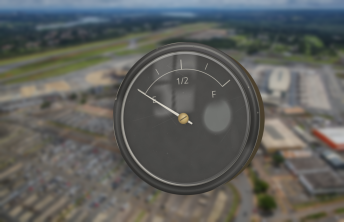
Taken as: 0
